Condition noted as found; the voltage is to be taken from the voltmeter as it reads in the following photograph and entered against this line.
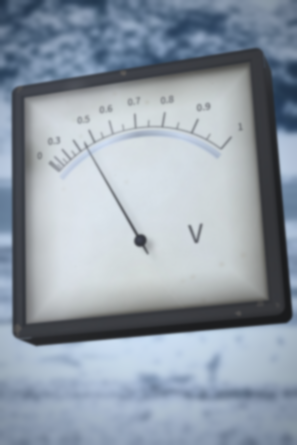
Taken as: 0.45 V
